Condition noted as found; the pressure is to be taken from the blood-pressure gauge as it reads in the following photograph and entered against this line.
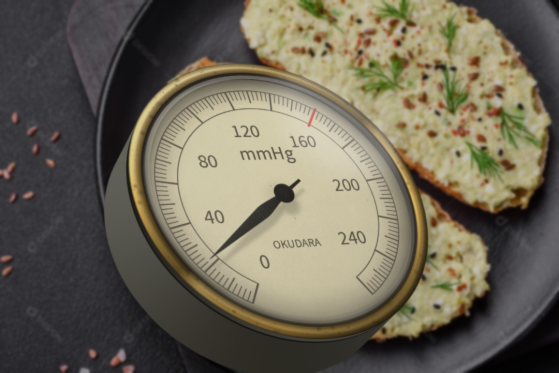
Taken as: 22 mmHg
